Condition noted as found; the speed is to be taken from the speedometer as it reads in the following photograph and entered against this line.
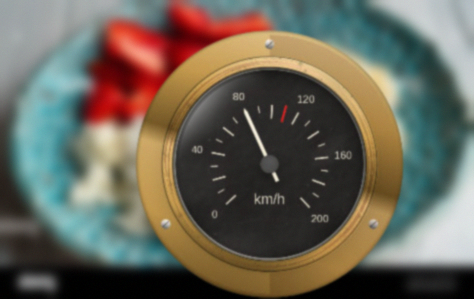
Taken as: 80 km/h
